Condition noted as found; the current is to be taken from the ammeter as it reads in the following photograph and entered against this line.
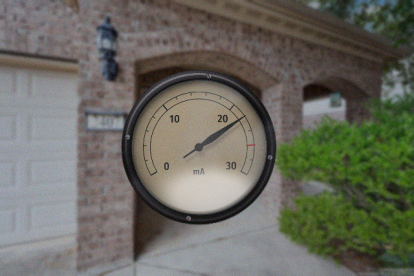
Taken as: 22 mA
